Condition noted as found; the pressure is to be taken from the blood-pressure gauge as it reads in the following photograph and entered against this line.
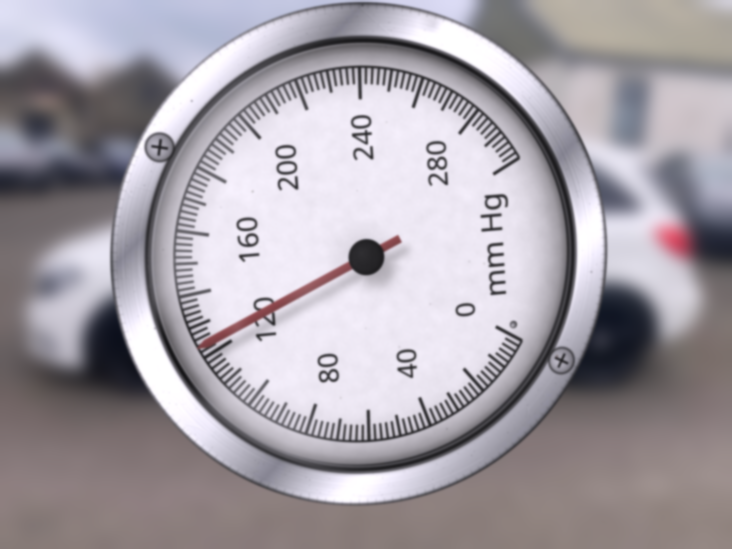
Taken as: 124 mmHg
